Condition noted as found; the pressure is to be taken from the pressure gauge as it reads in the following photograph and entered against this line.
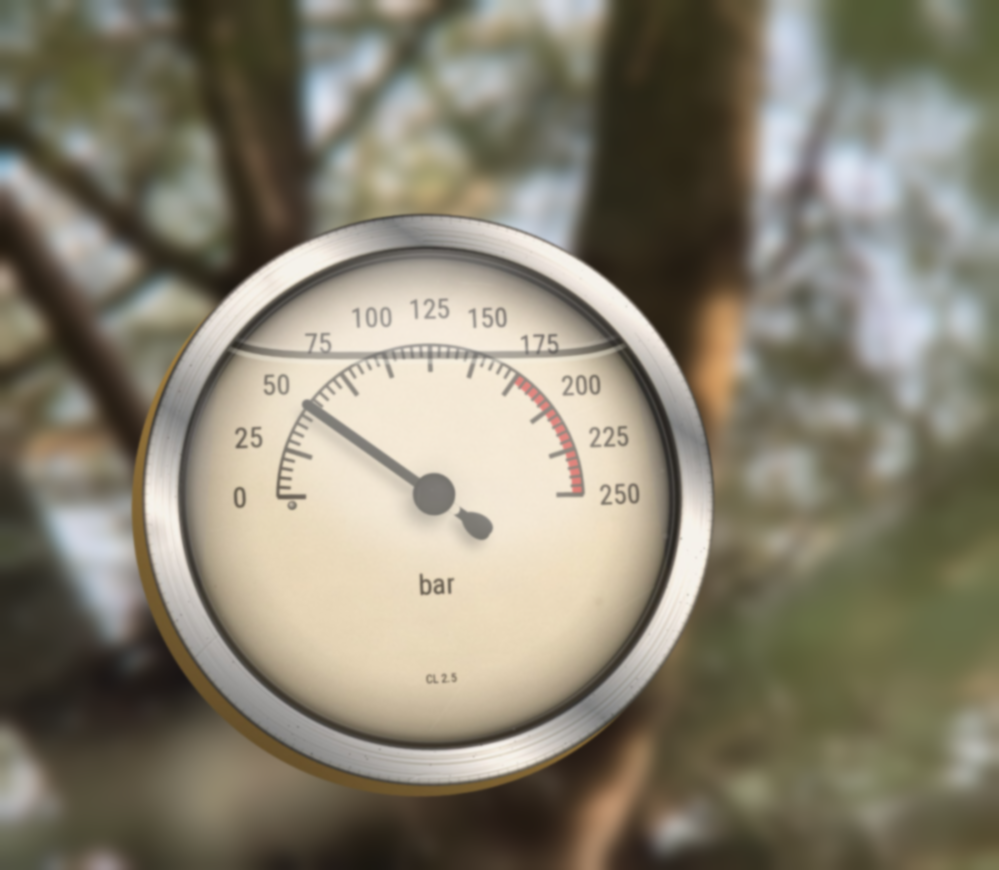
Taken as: 50 bar
